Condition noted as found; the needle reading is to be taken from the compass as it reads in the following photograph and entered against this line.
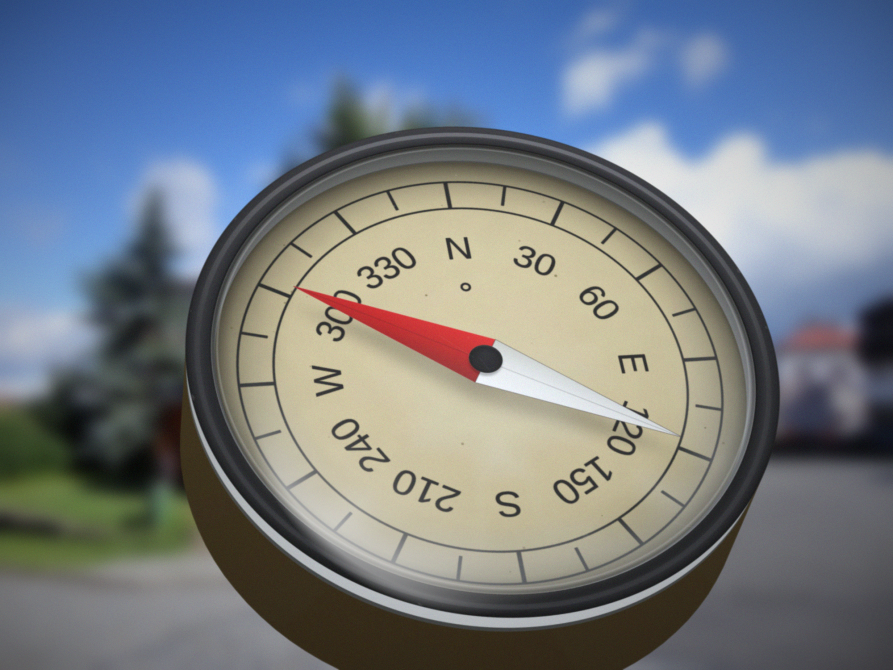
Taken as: 300 °
